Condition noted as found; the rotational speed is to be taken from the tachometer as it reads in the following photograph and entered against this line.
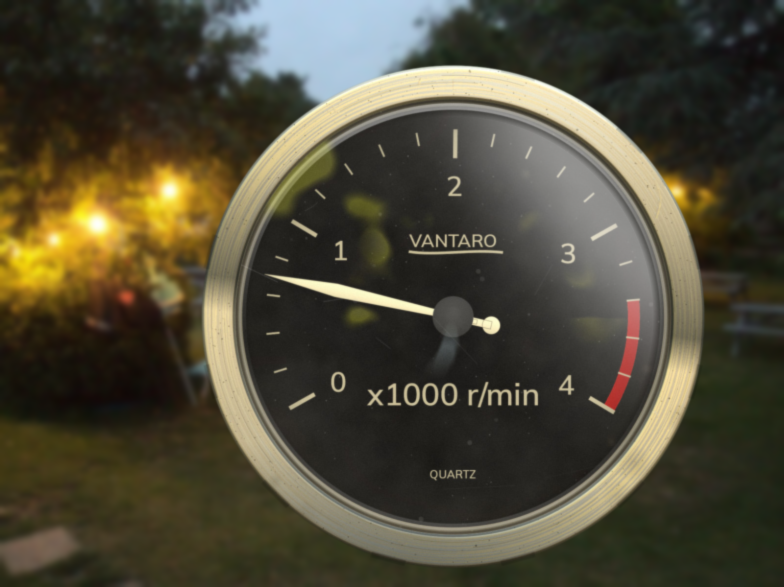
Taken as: 700 rpm
